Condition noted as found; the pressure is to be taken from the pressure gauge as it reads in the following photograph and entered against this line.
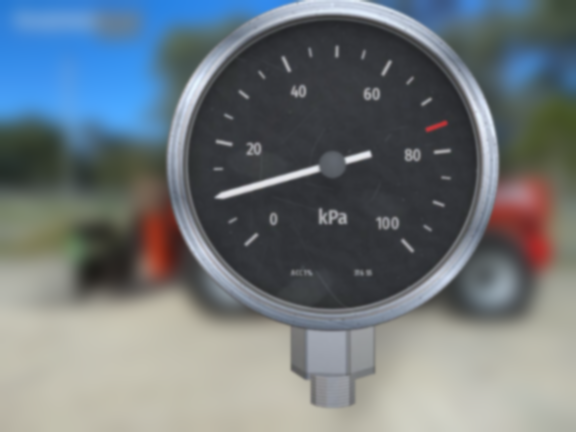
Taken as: 10 kPa
